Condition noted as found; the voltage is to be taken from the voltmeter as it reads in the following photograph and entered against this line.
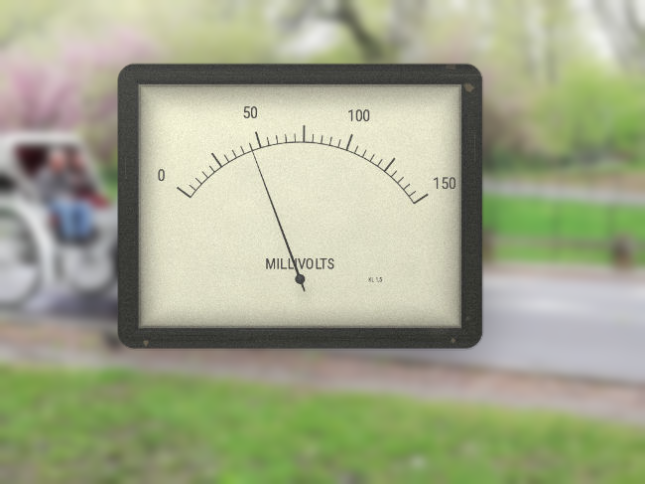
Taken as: 45 mV
